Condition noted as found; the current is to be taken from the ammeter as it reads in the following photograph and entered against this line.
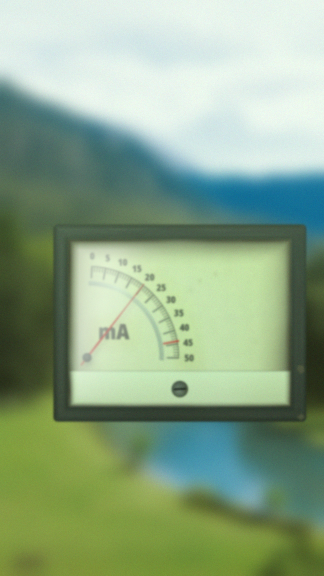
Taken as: 20 mA
